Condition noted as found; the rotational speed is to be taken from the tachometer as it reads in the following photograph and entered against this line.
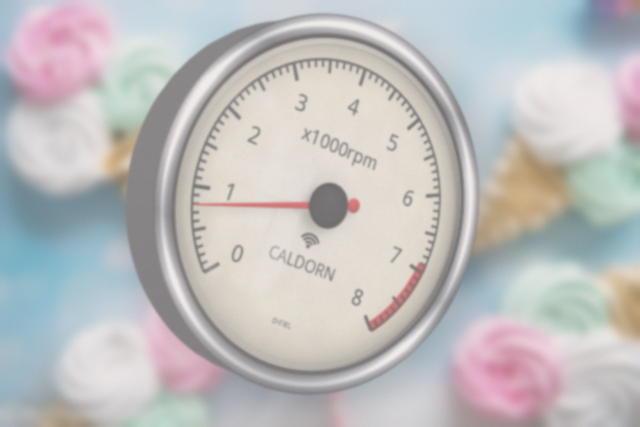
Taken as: 800 rpm
